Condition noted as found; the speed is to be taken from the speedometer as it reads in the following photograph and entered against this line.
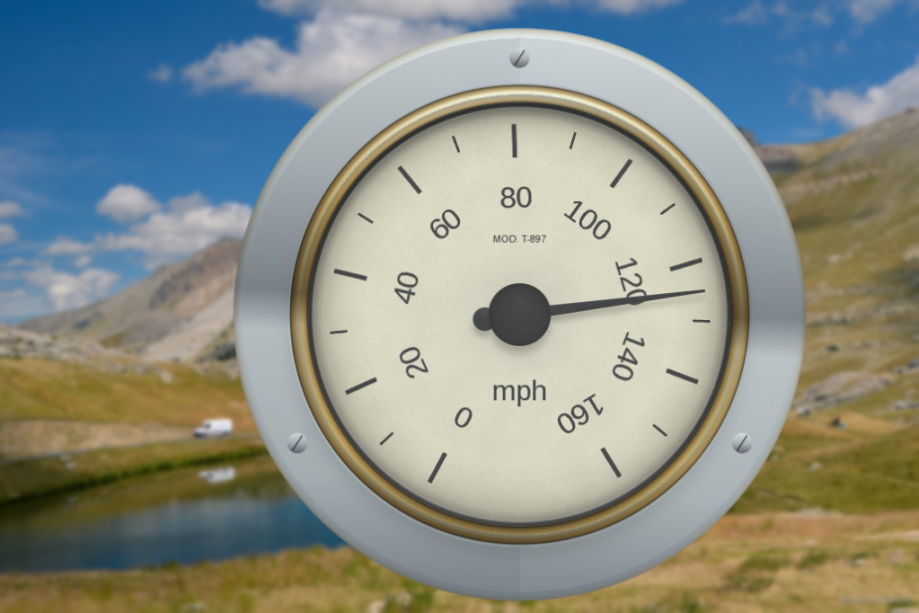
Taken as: 125 mph
